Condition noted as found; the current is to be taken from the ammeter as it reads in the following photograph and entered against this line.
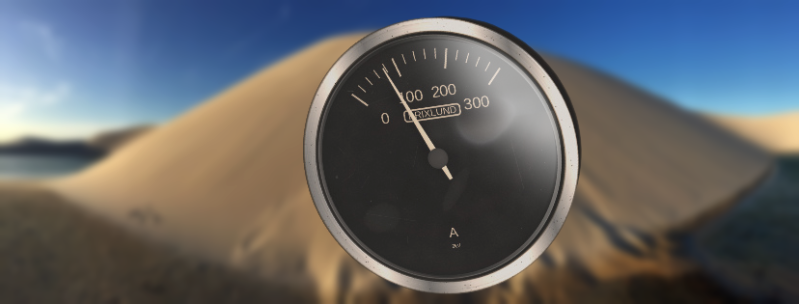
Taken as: 80 A
